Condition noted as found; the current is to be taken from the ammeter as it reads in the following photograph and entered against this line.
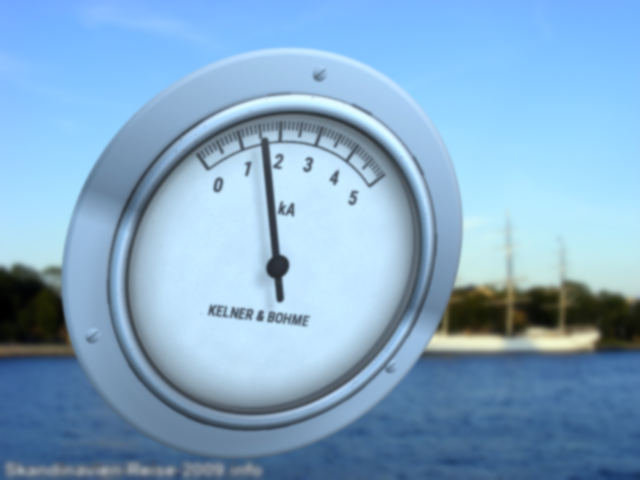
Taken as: 1.5 kA
